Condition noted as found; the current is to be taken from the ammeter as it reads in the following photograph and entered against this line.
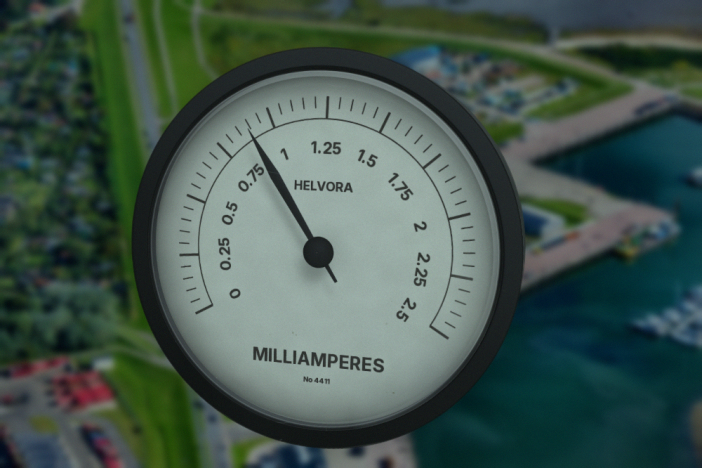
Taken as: 0.9 mA
